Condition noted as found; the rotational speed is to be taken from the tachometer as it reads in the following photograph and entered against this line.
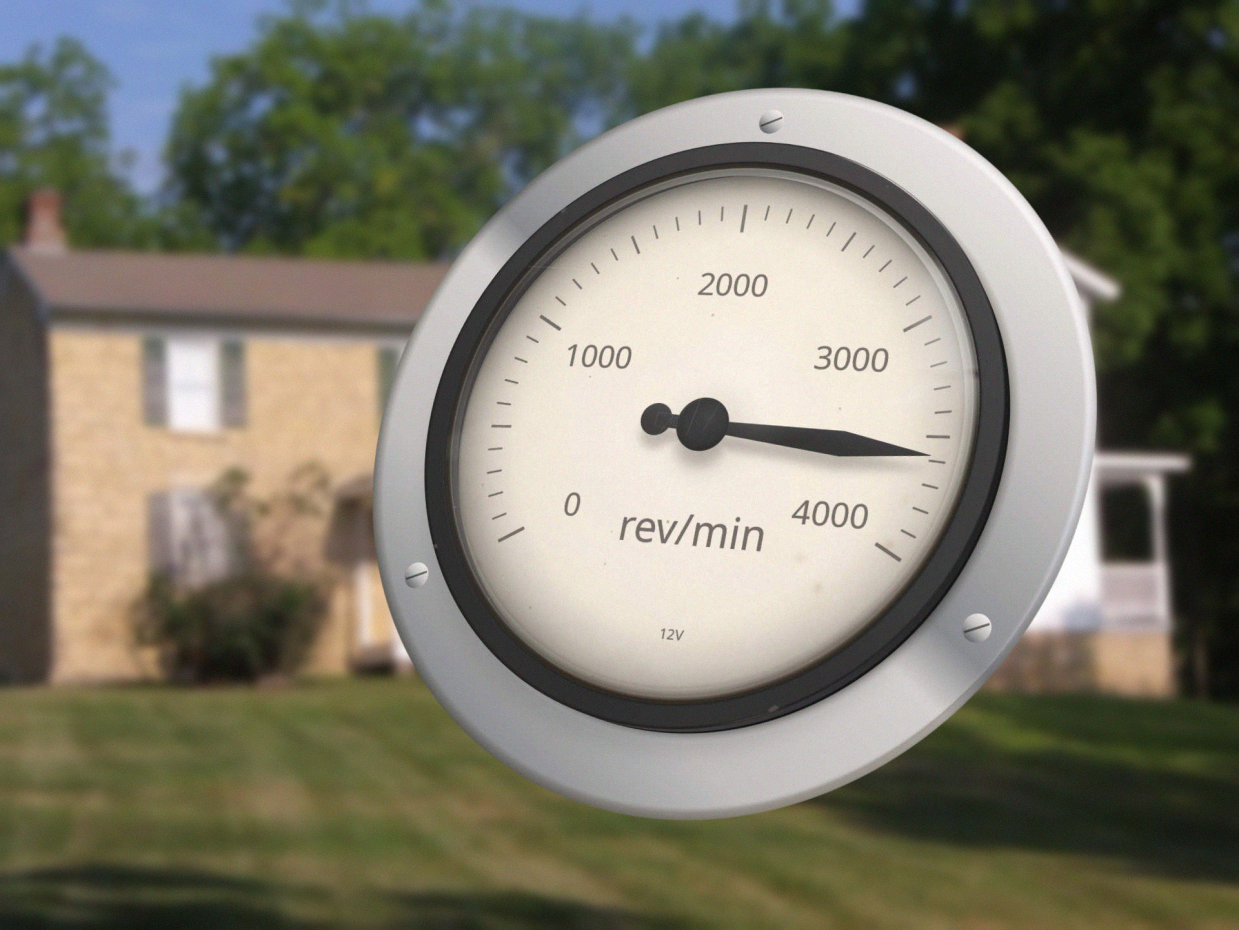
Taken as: 3600 rpm
